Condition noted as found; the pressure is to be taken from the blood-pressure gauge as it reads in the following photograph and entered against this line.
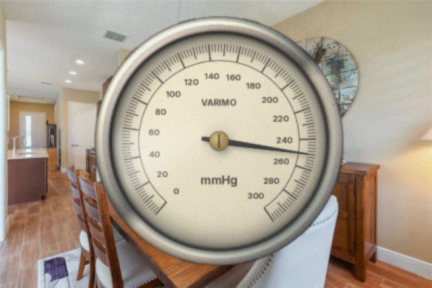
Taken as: 250 mmHg
